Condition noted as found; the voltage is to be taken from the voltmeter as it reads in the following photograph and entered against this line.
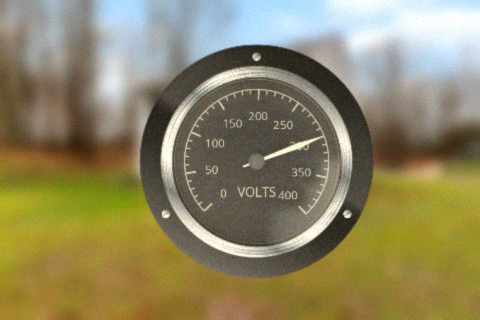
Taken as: 300 V
